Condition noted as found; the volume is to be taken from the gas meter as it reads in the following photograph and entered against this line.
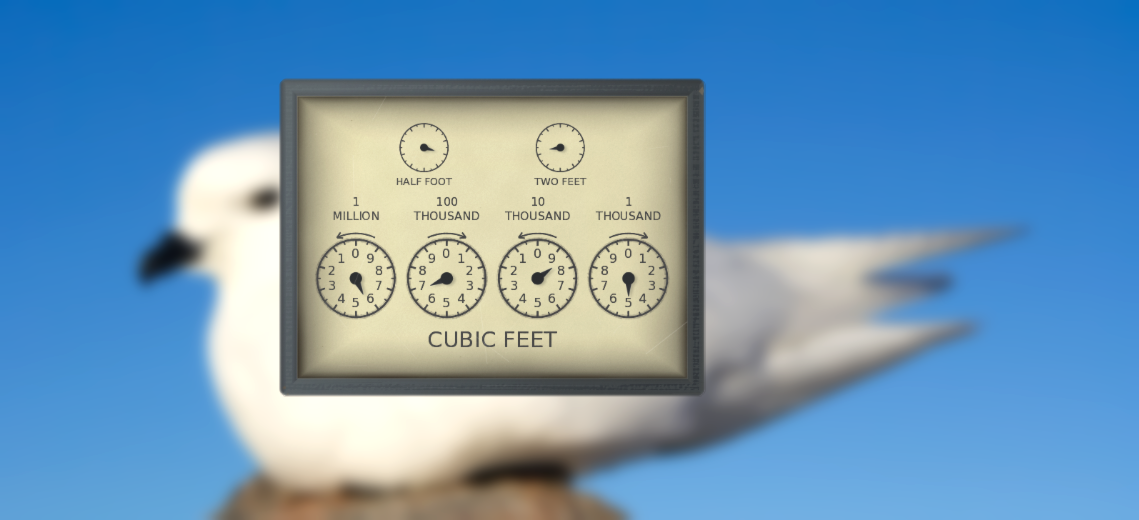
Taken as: 568500 ft³
